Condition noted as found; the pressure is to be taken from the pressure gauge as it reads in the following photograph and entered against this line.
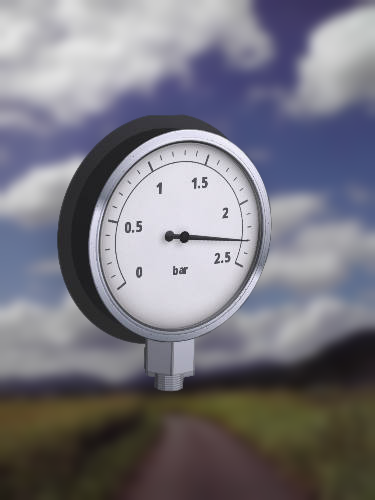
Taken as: 2.3 bar
